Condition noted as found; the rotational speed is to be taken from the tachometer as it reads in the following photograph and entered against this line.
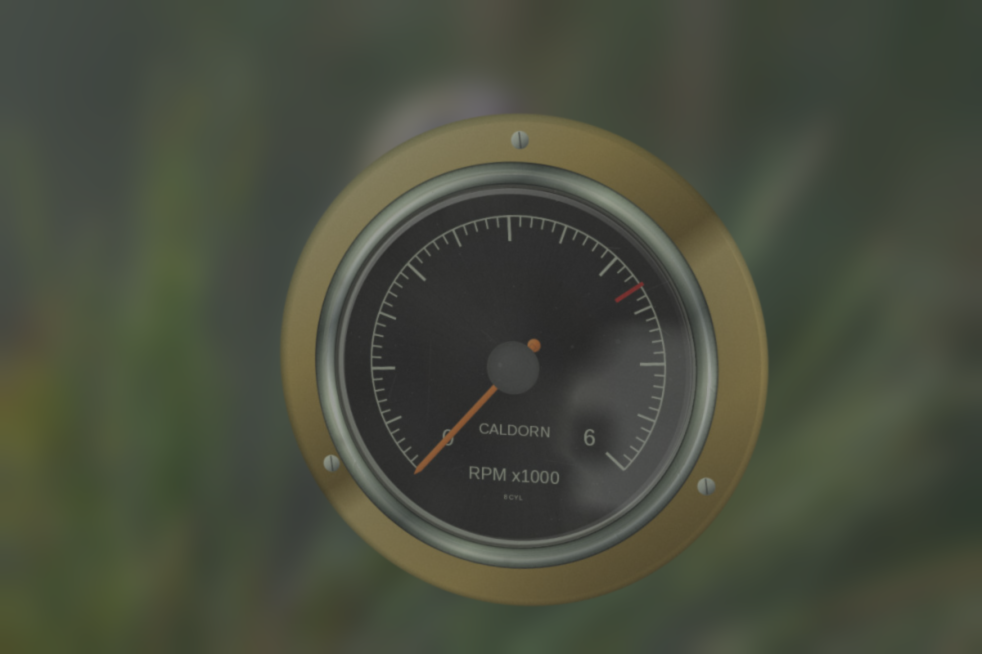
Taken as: 0 rpm
